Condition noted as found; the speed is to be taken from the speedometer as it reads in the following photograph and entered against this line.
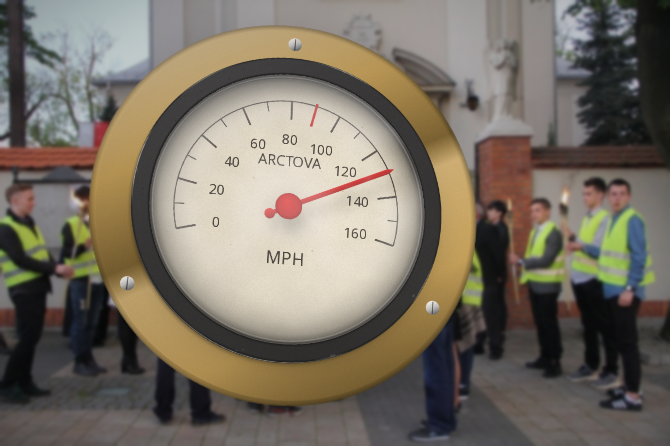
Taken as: 130 mph
